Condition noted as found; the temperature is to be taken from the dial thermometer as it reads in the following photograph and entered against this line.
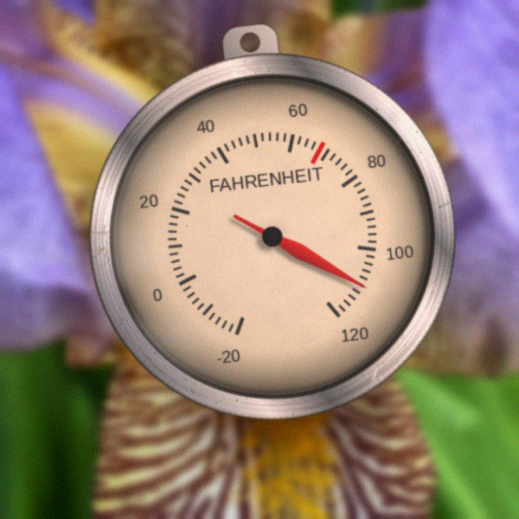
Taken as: 110 °F
